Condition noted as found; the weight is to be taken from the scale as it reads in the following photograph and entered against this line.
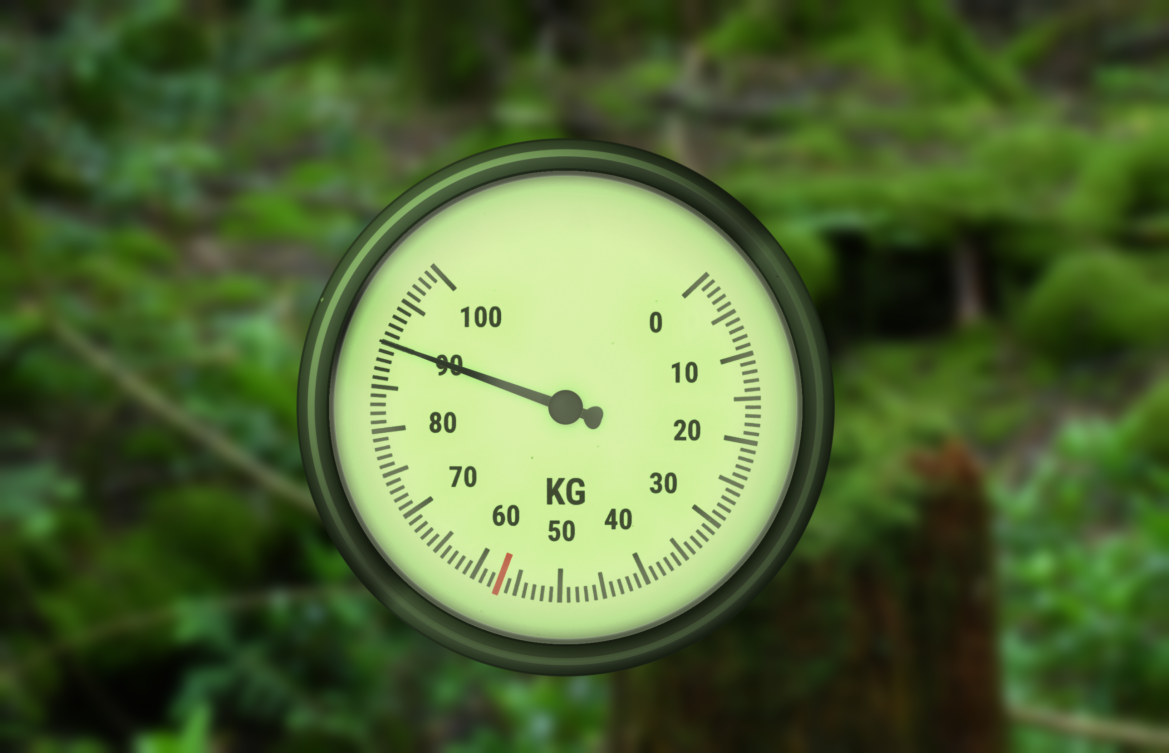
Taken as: 90 kg
